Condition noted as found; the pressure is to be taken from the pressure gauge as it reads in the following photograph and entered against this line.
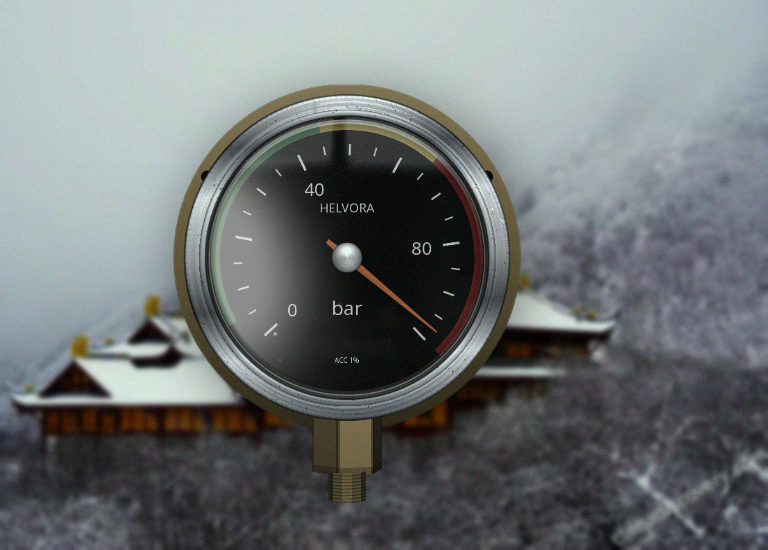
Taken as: 97.5 bar
